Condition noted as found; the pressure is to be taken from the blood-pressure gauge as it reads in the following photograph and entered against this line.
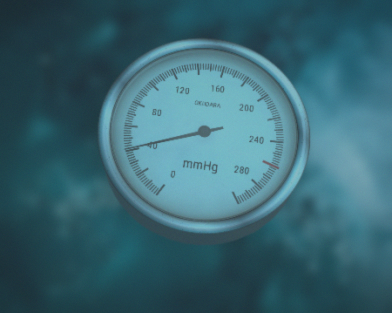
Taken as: 40 mmHg
